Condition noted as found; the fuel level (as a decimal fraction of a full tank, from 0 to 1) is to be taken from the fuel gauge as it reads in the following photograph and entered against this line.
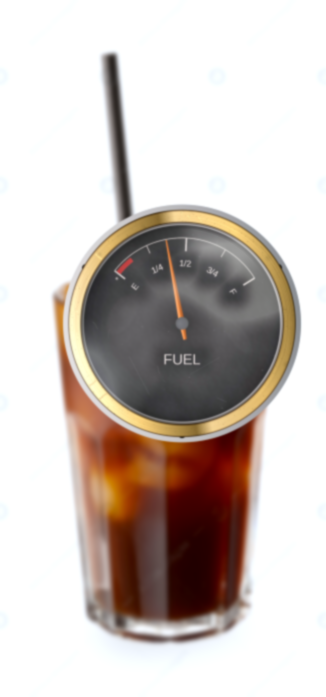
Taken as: 0.375
